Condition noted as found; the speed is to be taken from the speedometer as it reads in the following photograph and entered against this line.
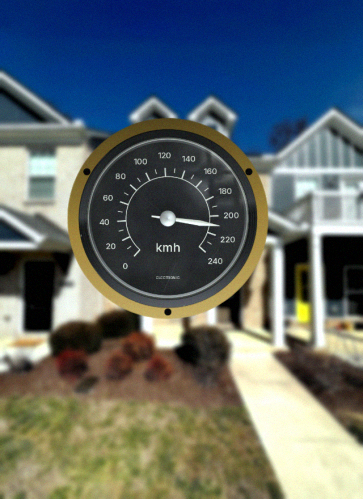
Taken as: 210 km/h
